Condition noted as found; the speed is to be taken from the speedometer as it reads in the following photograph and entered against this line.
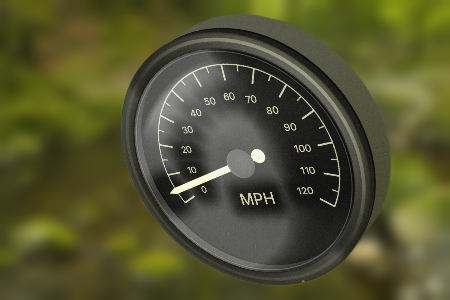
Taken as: 5 mph
